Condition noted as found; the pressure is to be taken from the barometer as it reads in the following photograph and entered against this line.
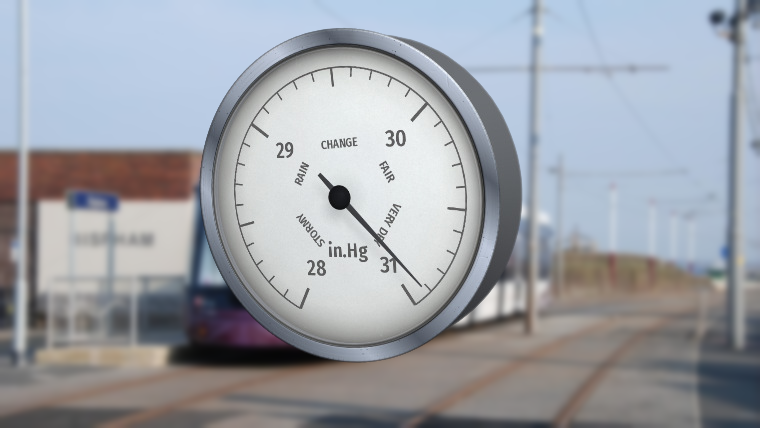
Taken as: 30.9 inHg
